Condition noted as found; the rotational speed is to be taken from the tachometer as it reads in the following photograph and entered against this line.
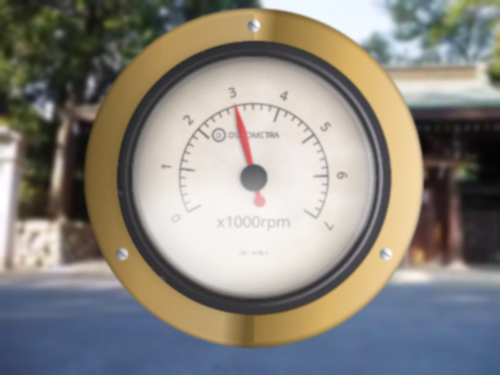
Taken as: 3000 rpm
